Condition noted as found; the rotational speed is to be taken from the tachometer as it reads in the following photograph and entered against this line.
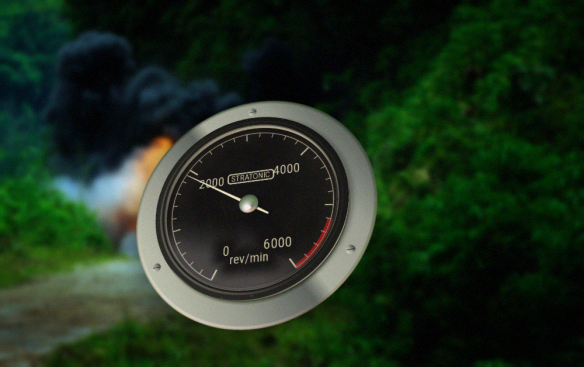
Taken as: 1900 rpm
